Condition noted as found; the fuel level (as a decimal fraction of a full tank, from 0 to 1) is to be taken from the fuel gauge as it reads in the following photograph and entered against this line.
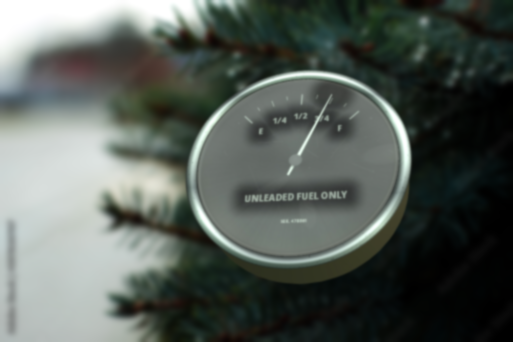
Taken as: 0.75
